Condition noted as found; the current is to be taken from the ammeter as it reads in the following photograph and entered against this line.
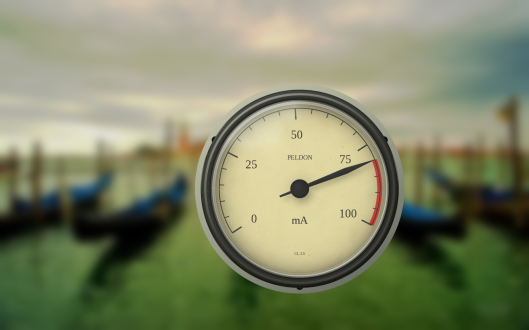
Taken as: 80 mA
